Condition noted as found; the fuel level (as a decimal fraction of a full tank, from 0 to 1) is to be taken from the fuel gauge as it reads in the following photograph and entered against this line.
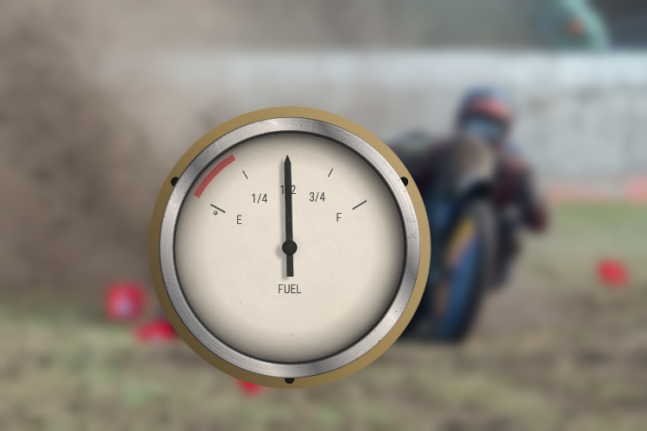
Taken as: 0.5
